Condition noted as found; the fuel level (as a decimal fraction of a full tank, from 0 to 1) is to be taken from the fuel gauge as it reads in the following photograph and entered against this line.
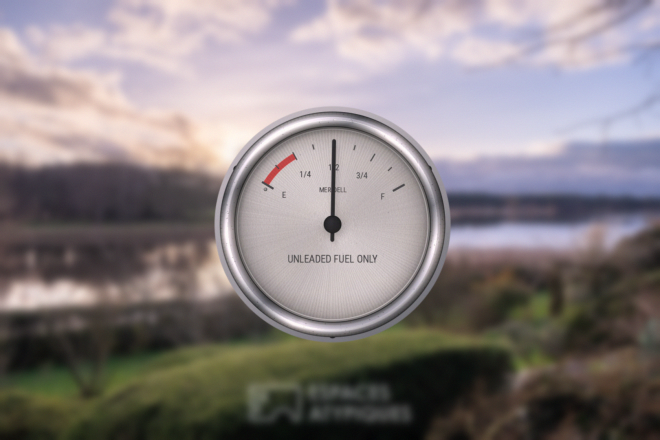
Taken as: 0.5
